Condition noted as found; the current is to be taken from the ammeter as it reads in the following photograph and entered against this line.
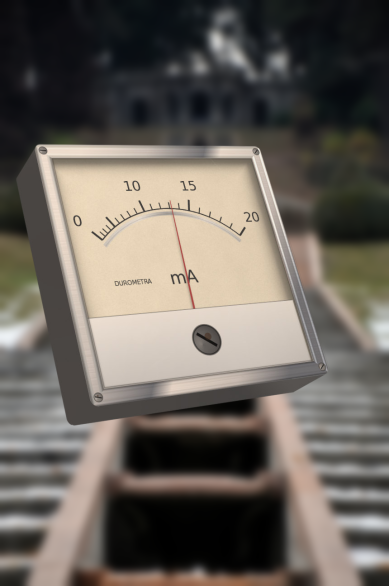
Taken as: 13 mA
